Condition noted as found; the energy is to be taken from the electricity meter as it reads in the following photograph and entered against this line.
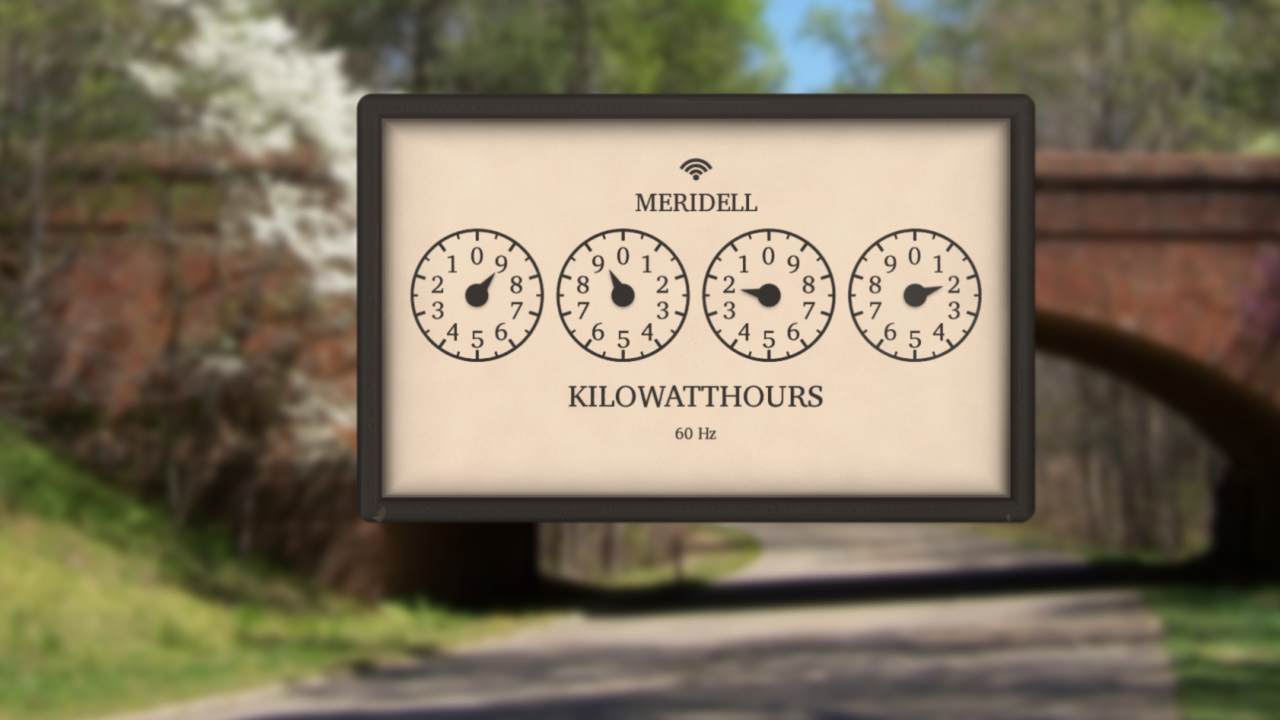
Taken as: 8922 kWh
